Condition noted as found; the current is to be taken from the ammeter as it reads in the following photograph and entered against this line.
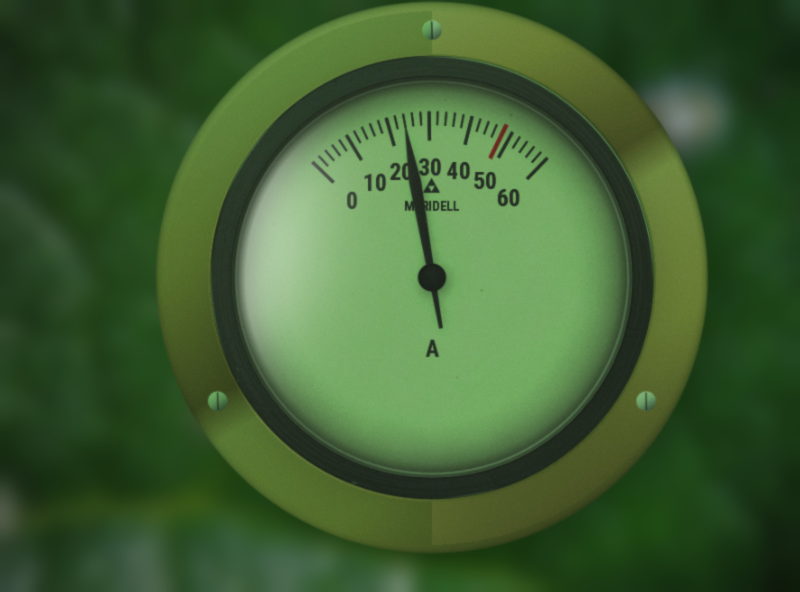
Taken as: 24 A
